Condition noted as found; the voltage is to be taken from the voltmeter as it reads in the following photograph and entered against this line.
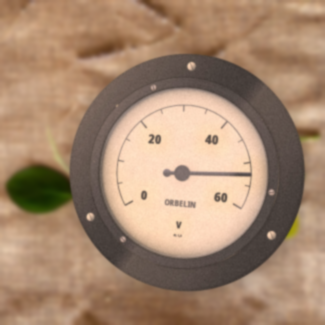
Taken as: 52.5 V
